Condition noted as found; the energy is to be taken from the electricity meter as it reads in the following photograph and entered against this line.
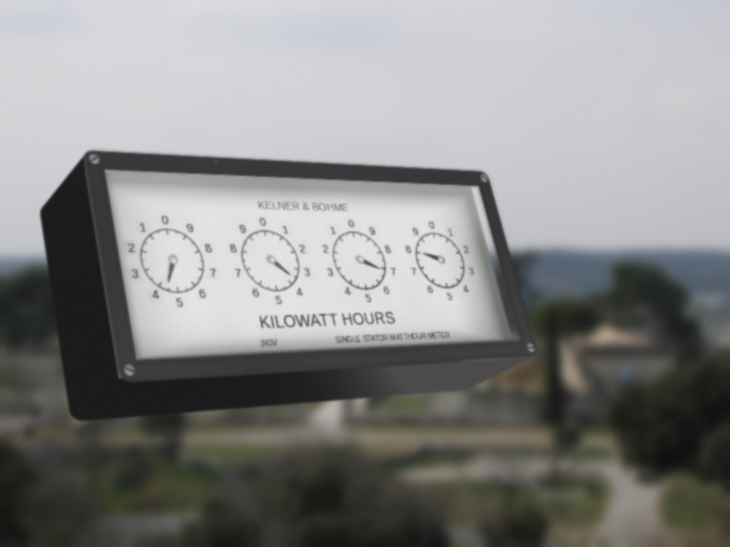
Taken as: 4368 kWh
